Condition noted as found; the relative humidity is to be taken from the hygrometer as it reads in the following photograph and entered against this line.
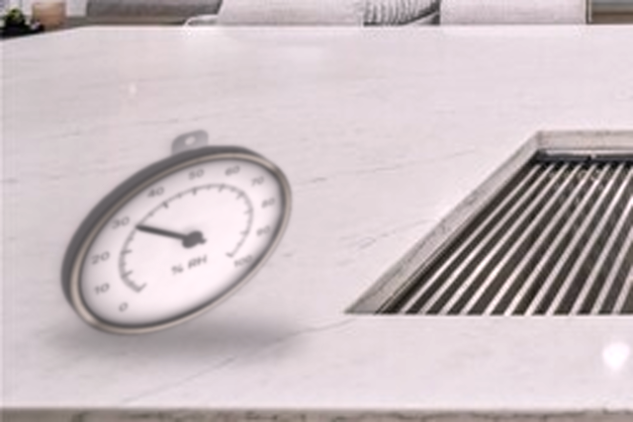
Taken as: 30 %
